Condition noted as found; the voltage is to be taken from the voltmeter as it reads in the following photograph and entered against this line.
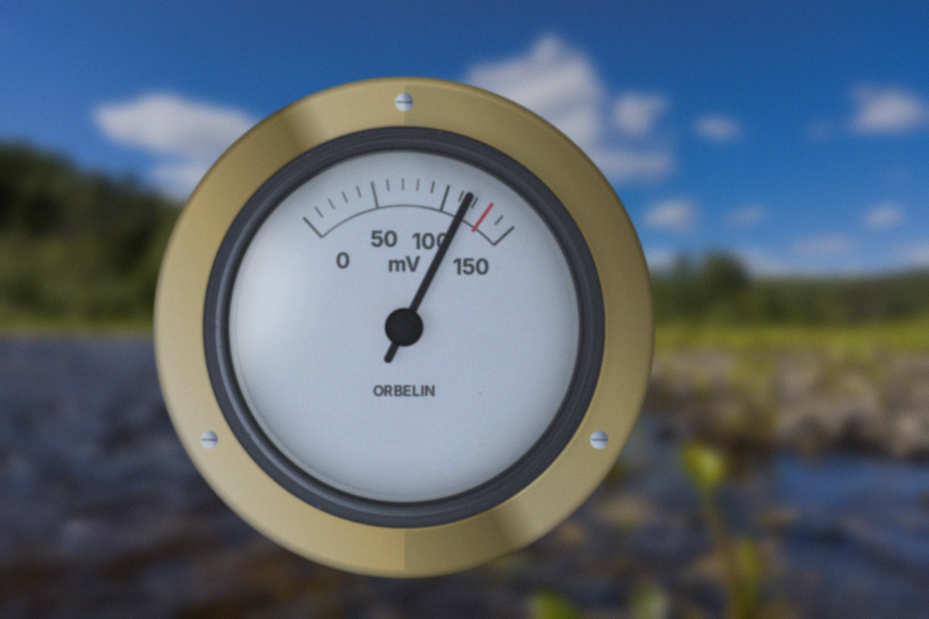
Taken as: 115 mV
